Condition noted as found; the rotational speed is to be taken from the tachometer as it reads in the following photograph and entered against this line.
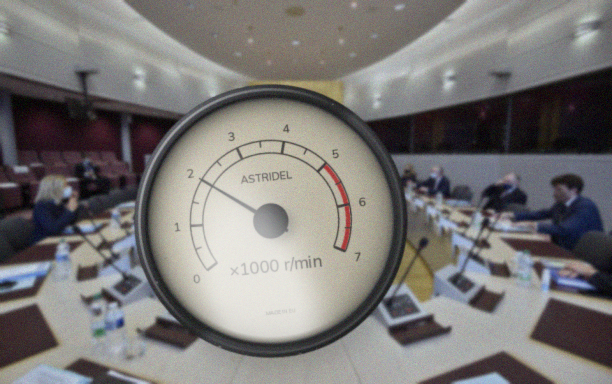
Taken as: 2000 rpm
